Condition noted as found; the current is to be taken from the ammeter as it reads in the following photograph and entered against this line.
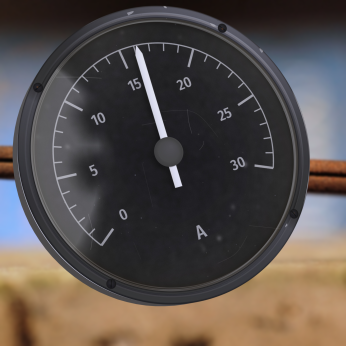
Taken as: 16 A
